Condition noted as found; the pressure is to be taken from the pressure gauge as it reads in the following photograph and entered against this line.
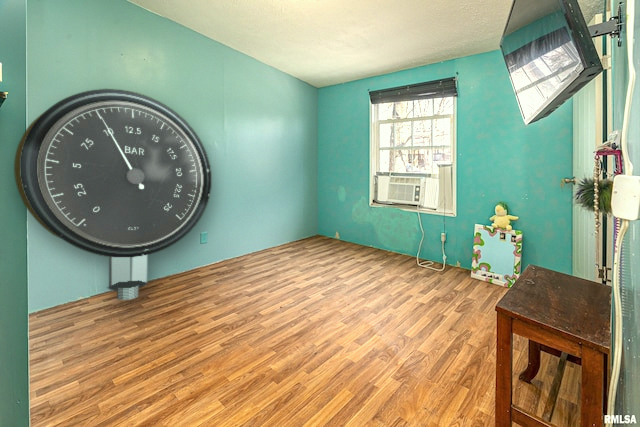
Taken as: 10 bar
